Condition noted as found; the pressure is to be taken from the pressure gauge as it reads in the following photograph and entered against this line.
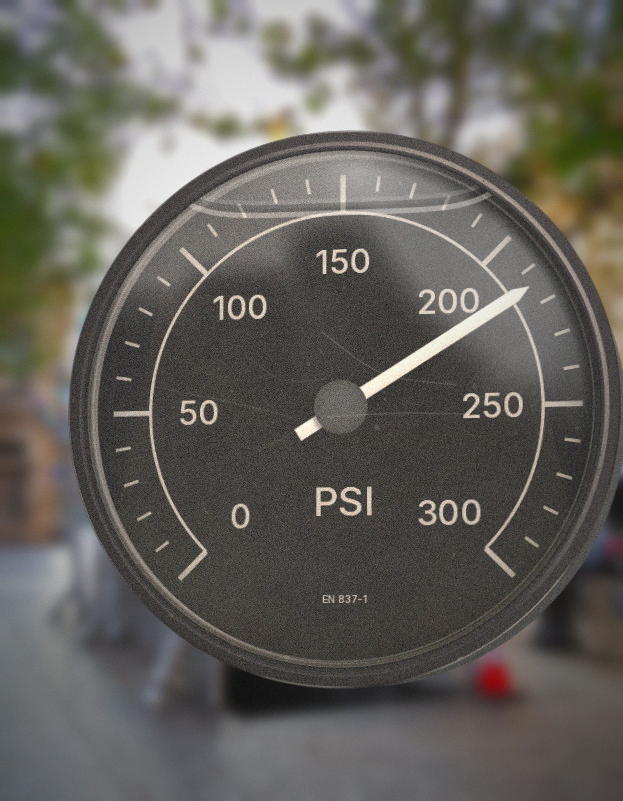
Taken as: 215 psi
